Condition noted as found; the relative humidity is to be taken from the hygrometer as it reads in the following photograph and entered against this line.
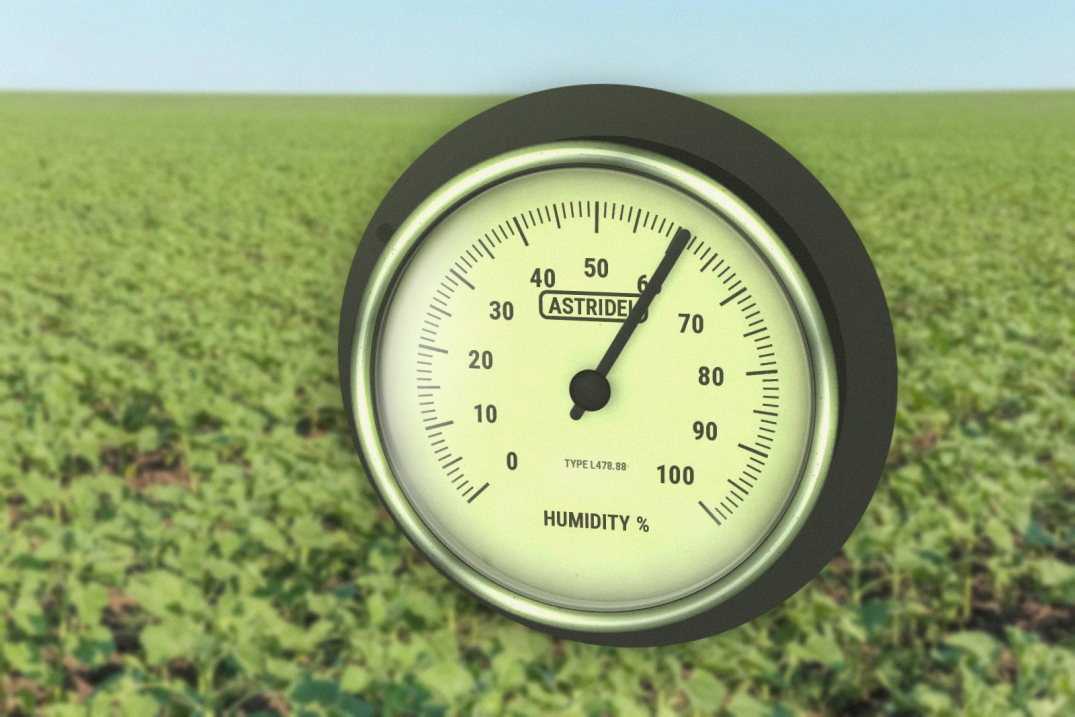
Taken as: 61 %
